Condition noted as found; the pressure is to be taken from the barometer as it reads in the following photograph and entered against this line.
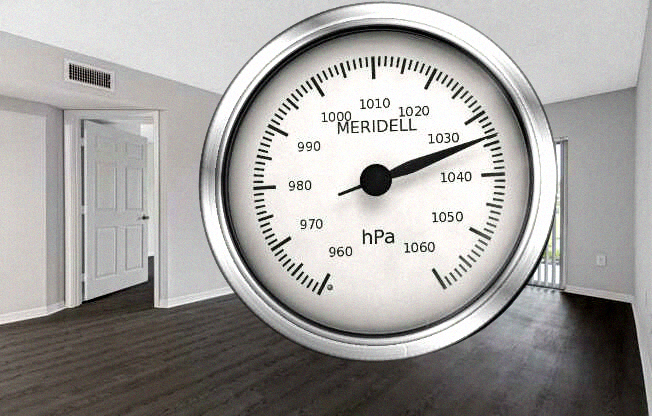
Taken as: 1034 hPa
